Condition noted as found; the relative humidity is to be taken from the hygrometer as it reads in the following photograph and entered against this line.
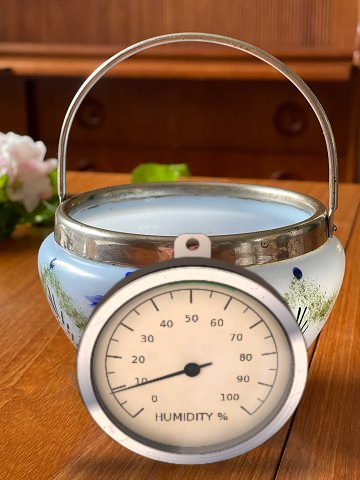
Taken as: 10 %
